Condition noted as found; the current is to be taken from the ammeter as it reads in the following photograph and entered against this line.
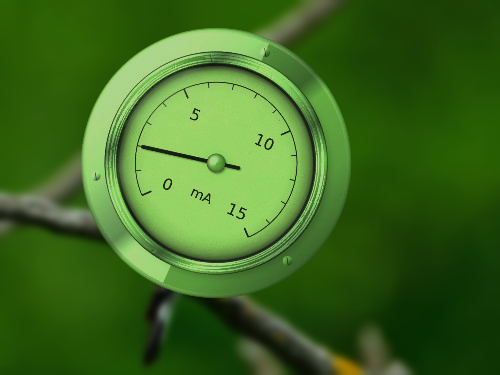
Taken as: 2 mA
